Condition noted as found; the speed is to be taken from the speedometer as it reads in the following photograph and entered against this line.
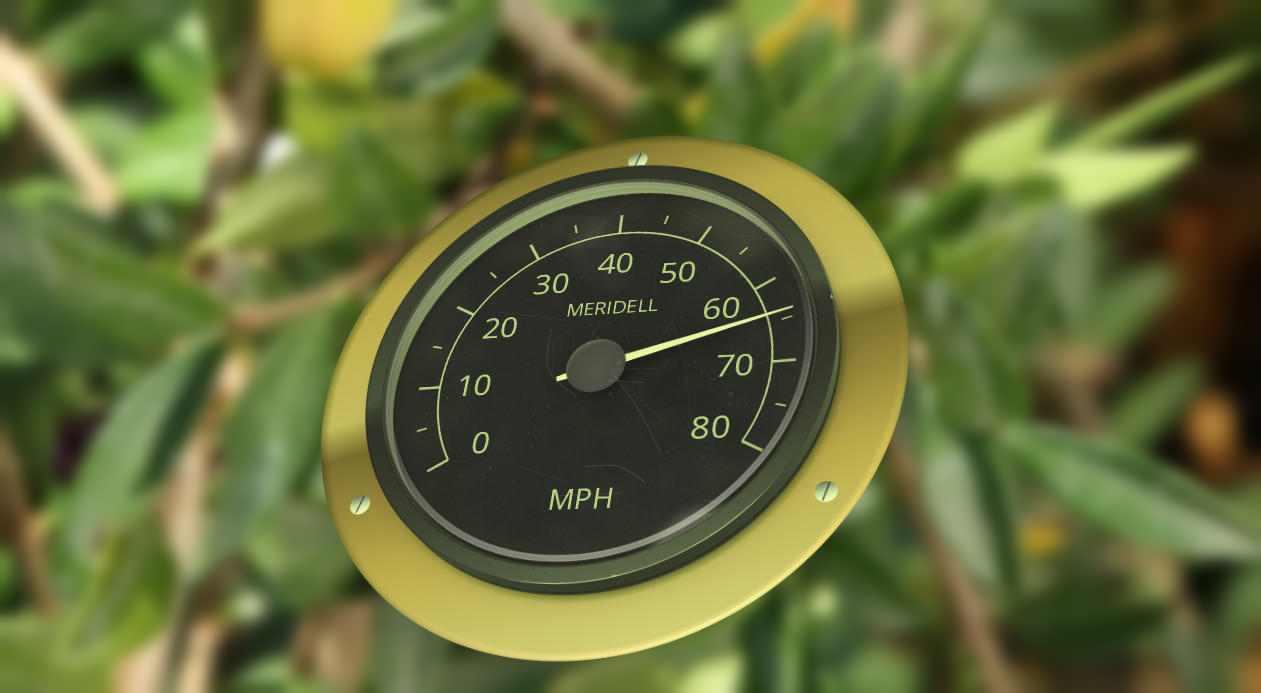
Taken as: 65 mph
